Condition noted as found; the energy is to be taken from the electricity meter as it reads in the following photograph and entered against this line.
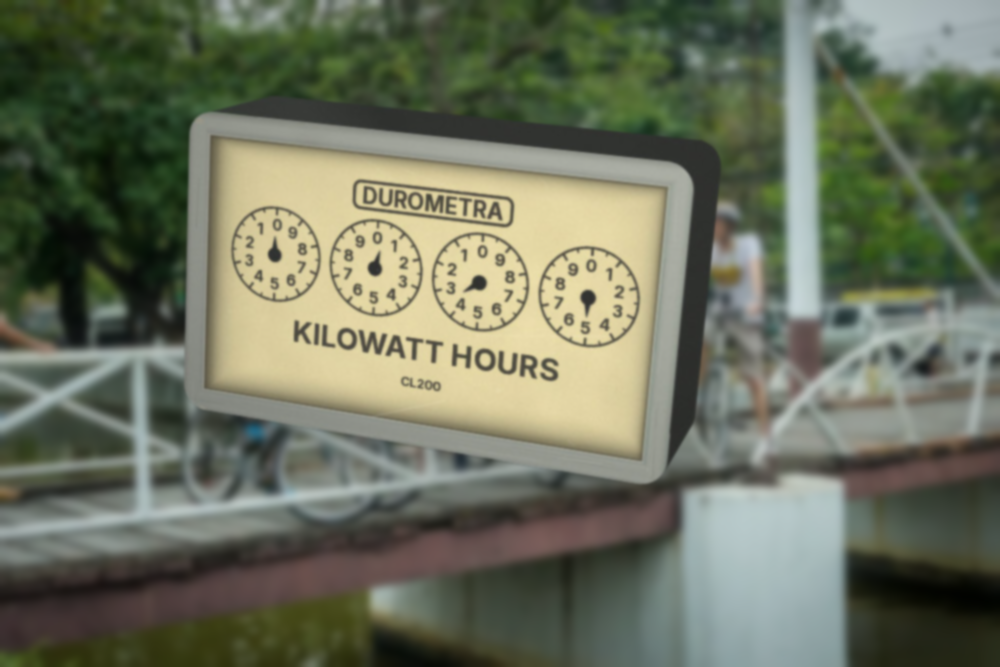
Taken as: 35 kWh
